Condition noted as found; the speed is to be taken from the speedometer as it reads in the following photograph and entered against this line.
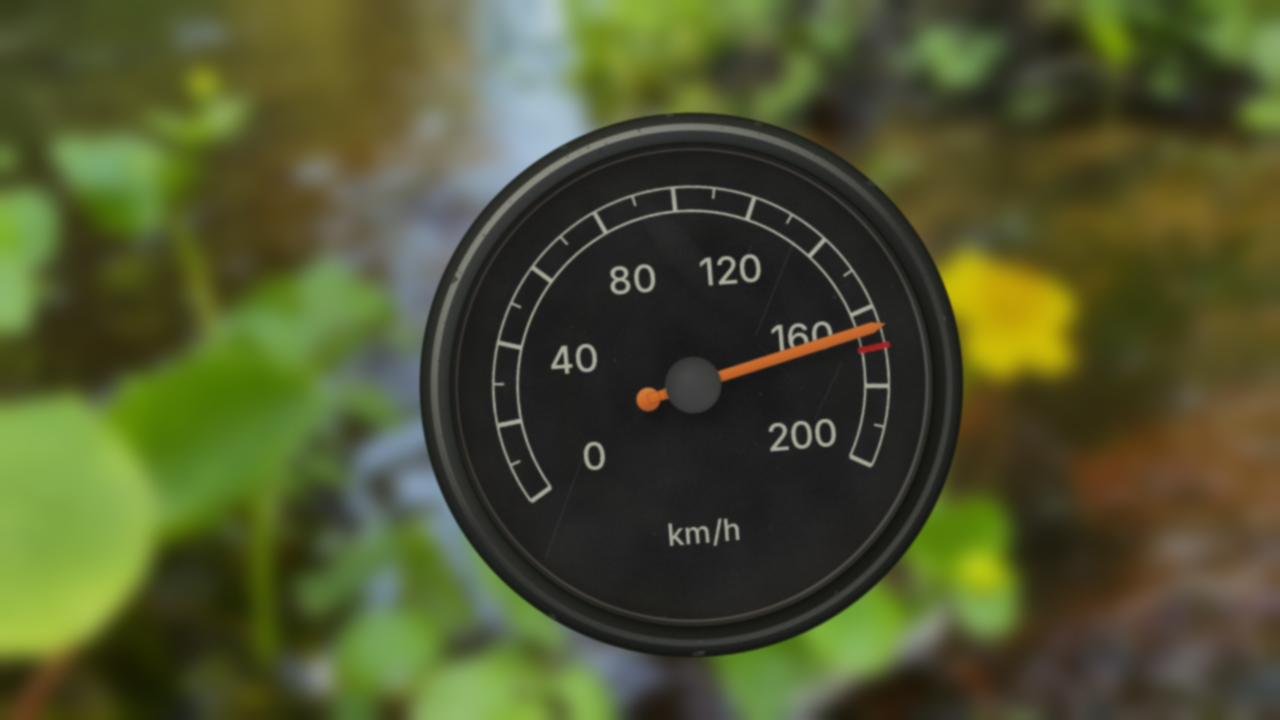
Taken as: 165 km/h
